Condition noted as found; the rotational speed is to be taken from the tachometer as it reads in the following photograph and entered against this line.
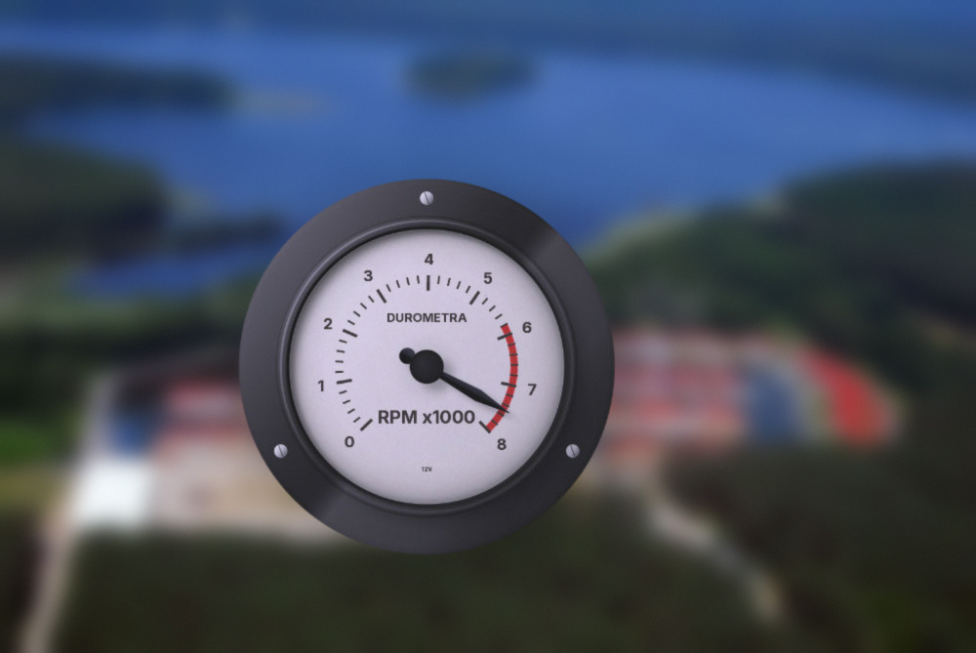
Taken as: 7500 rpm
